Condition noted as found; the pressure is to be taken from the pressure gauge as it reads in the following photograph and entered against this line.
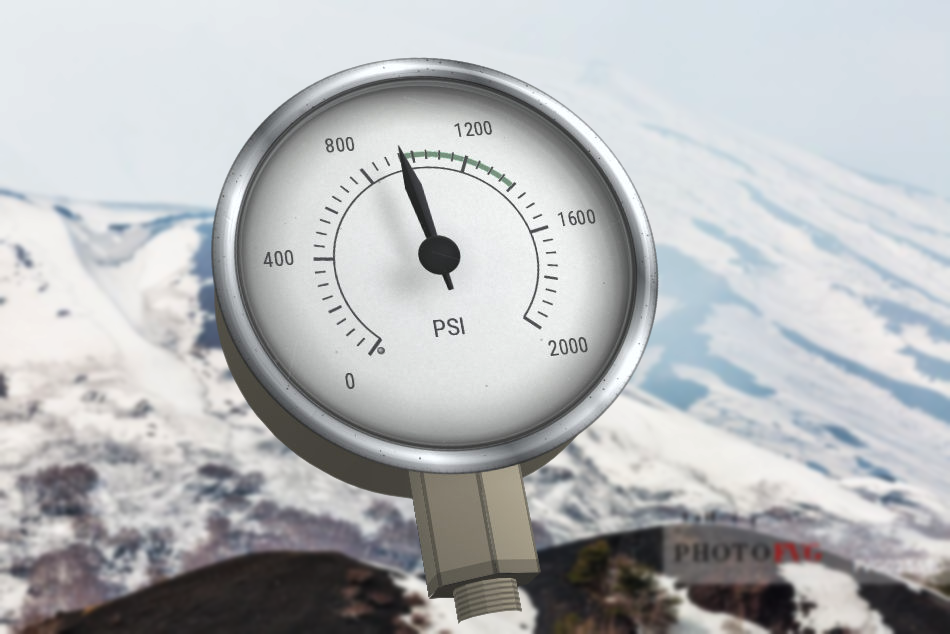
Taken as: 950 psi
